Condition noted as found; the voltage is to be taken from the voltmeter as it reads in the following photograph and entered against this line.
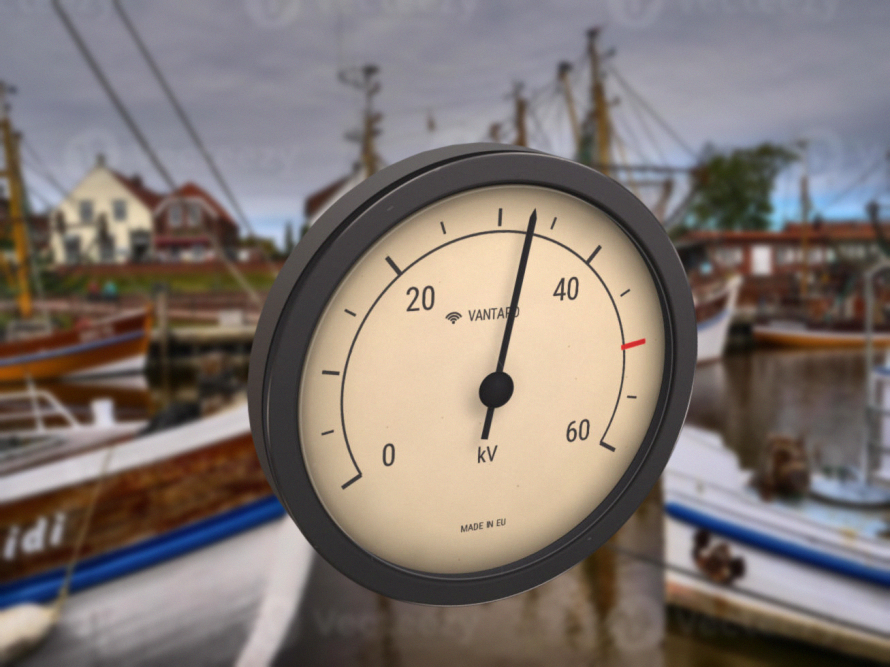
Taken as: 32.5 kV
